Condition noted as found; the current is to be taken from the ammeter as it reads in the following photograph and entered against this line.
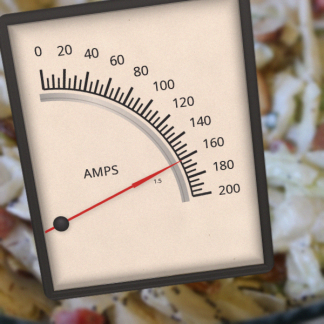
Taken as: 160 A
